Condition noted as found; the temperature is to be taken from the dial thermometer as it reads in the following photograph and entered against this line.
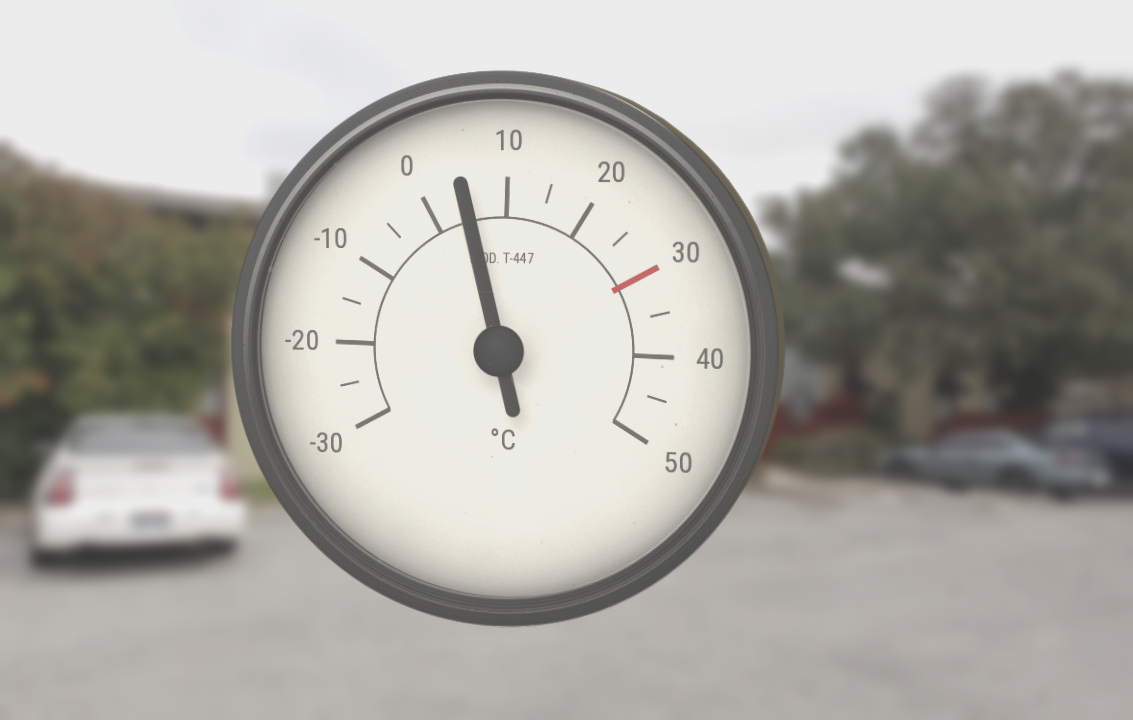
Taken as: 5 °C
